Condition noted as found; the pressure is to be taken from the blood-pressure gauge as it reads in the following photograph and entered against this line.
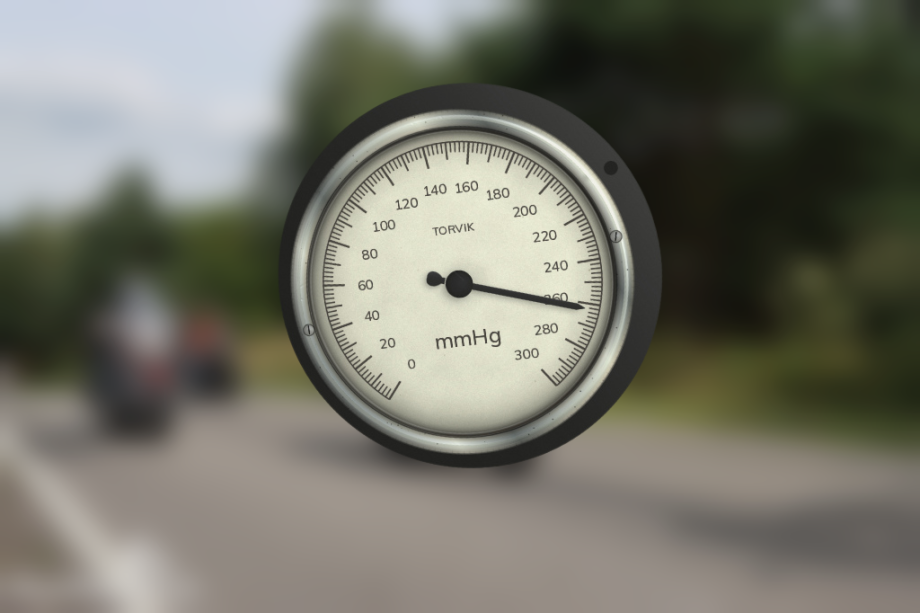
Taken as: 262 mmHg
